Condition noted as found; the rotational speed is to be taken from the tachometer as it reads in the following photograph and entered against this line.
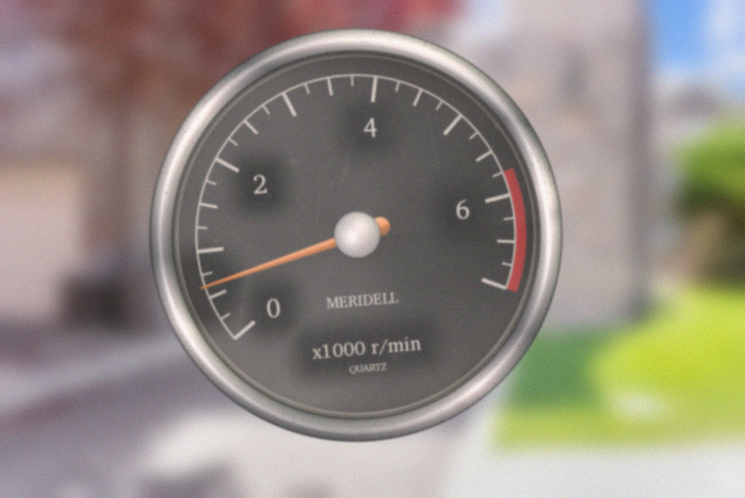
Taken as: 625 rpm
